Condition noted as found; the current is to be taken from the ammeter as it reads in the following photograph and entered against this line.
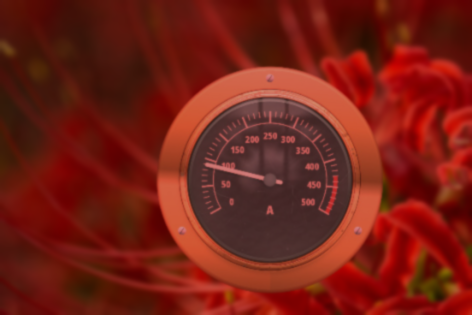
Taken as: 90 A
